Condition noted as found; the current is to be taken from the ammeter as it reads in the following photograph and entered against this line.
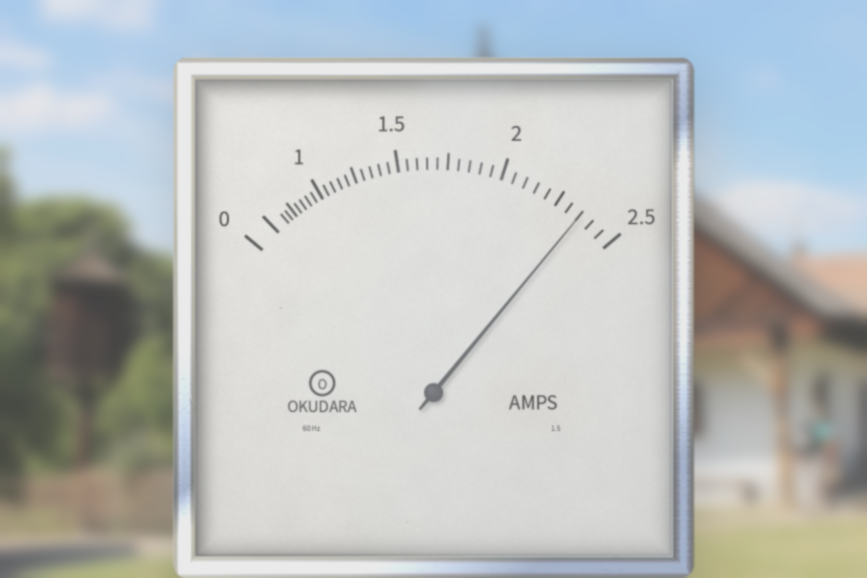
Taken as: 2.35 A
